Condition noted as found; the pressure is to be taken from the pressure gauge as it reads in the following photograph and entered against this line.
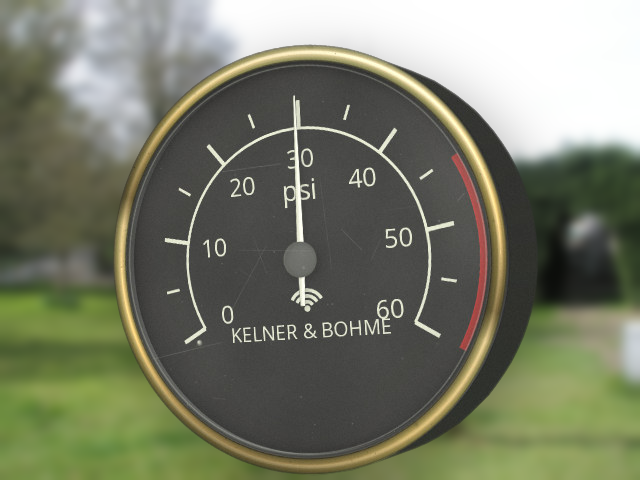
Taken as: 30 psi
